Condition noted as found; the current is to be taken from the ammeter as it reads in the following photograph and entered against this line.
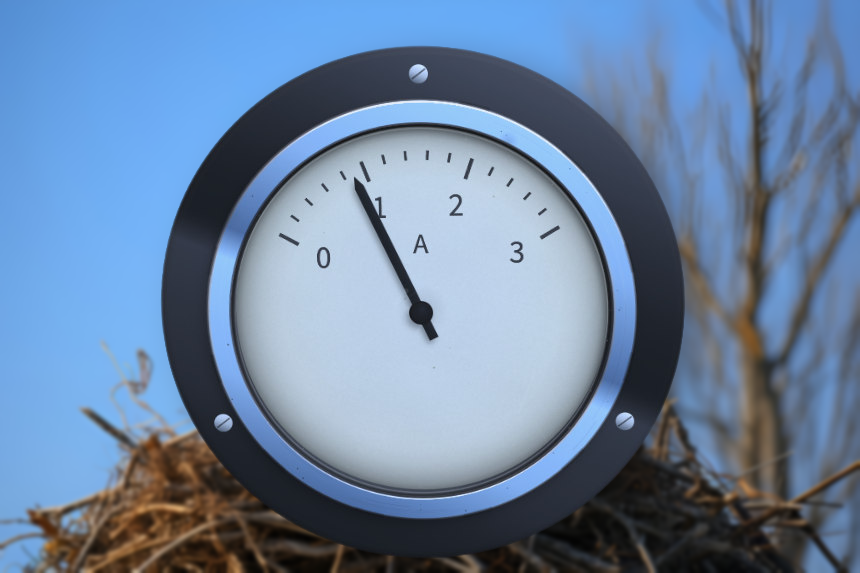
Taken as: 0.9 A
